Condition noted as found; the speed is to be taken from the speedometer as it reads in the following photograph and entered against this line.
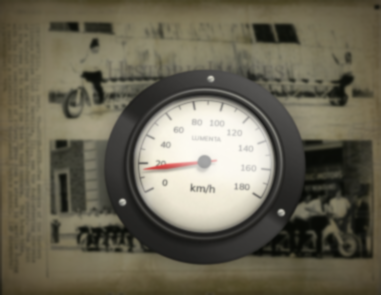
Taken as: 15 km/h
